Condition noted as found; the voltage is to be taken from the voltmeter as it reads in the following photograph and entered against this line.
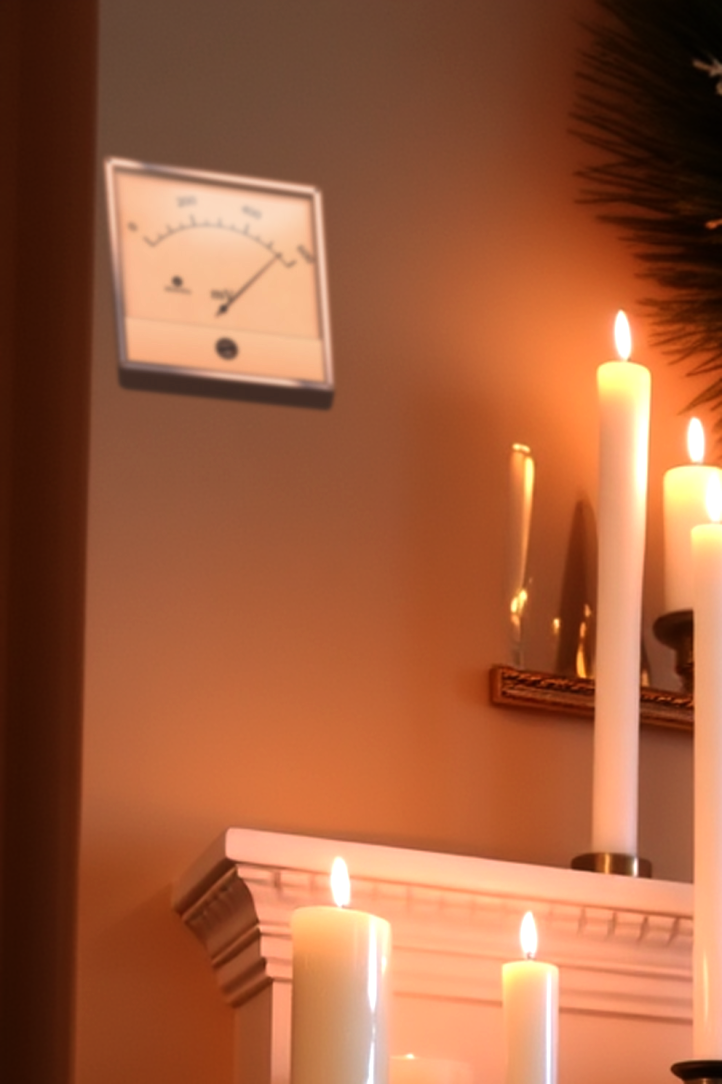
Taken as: 550 mV
